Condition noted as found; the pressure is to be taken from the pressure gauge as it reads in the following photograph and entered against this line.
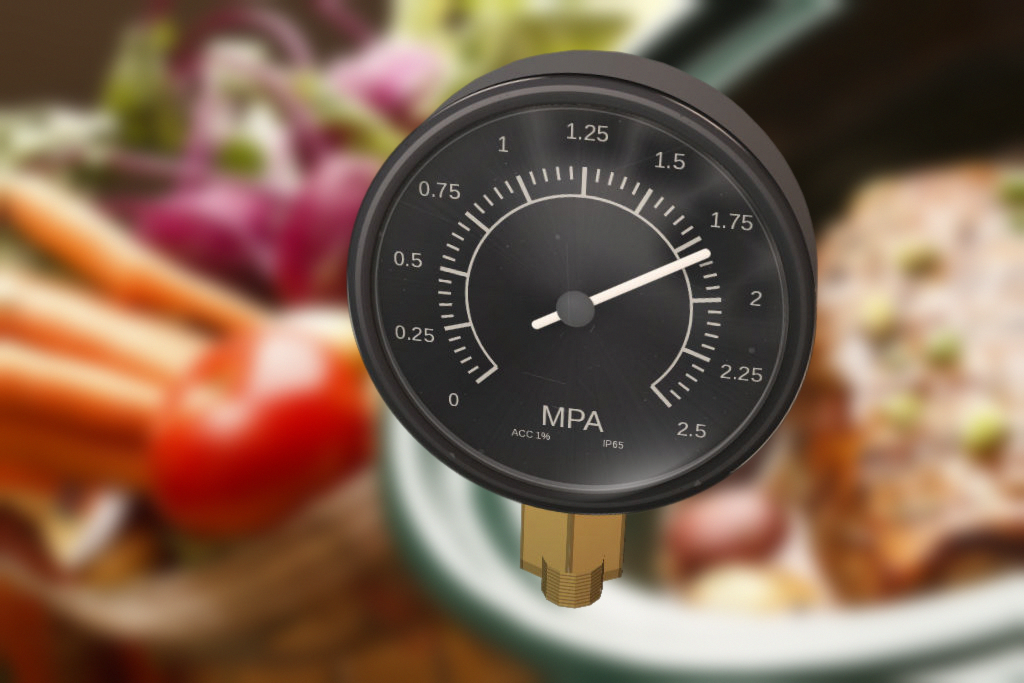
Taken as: 1.8 MPa
